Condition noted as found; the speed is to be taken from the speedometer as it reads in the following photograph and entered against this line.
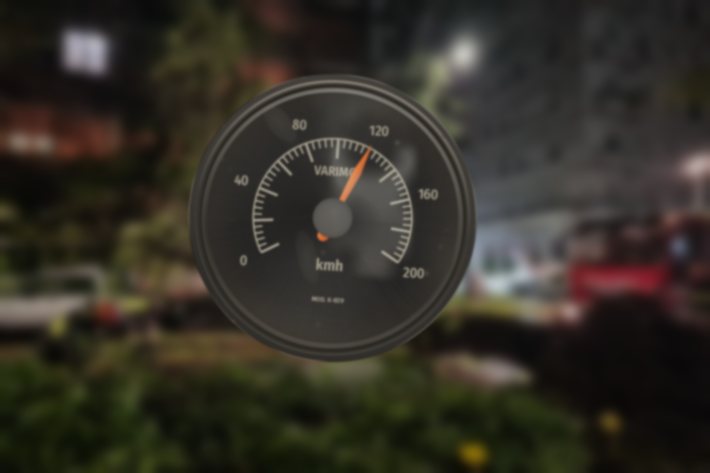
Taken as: 120 km/h
